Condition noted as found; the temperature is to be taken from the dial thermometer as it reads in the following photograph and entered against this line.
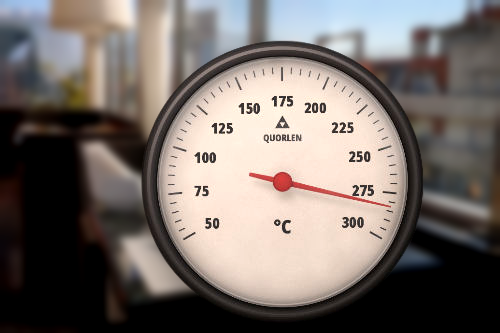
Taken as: 282.5 °C
